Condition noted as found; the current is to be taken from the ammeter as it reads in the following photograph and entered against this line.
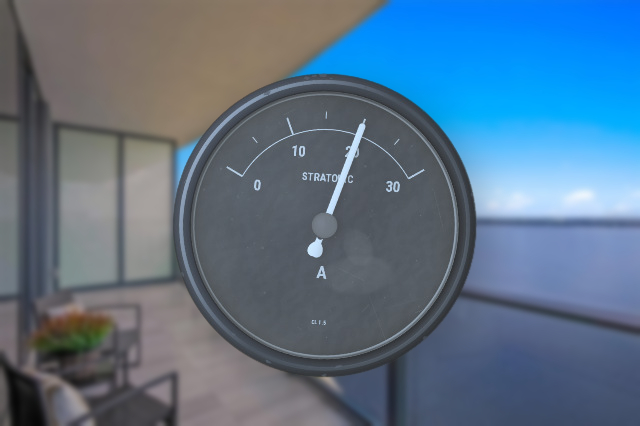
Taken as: 20 A
